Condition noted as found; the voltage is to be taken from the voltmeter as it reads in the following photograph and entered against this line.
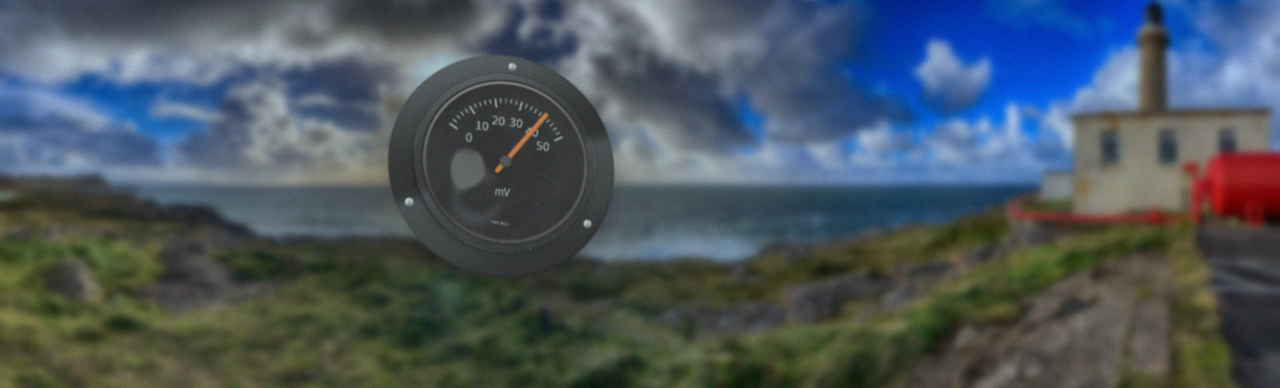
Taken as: 40 mV
